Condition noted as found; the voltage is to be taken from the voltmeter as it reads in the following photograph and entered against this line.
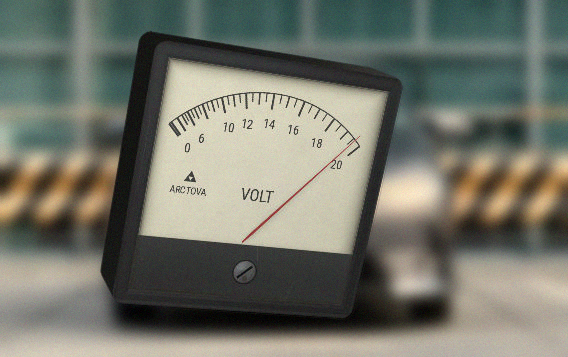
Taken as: 19.5 V
